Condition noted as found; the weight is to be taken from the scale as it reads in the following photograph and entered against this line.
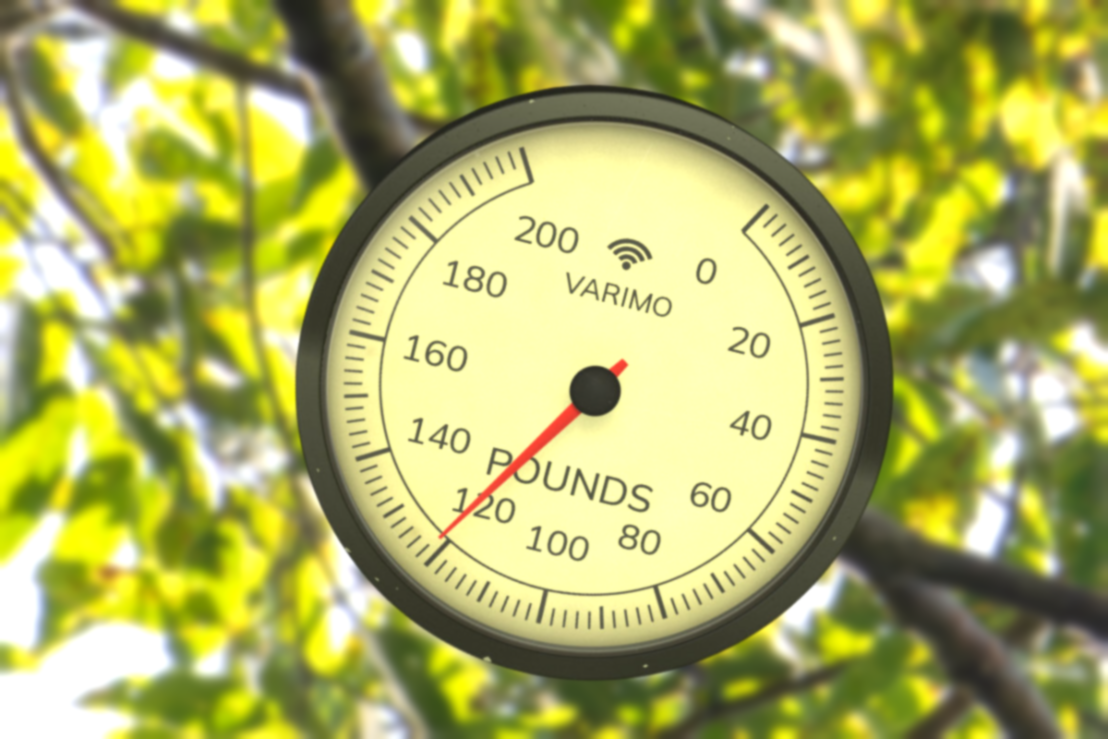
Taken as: 122 lb
